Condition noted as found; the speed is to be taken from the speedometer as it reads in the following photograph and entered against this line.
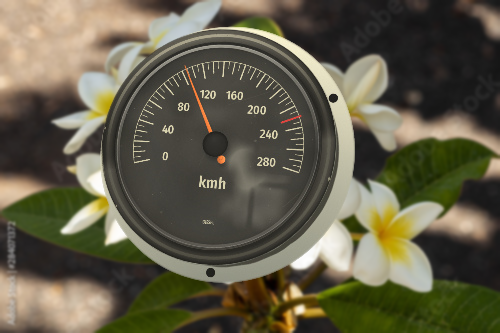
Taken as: 105 km/h
